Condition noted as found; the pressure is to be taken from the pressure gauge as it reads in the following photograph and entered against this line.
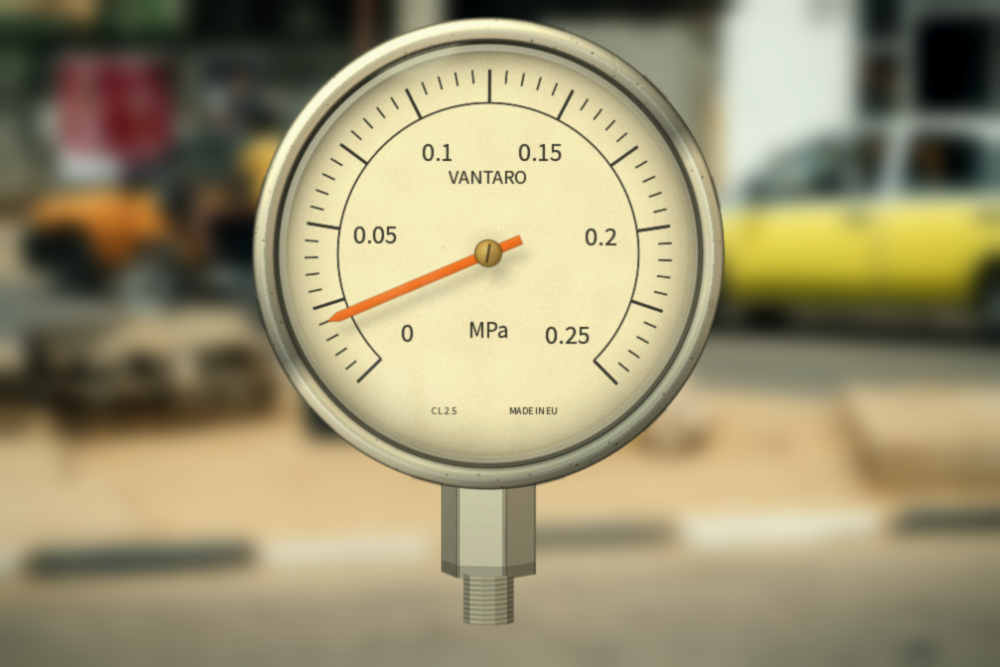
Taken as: 0.02 MPa
